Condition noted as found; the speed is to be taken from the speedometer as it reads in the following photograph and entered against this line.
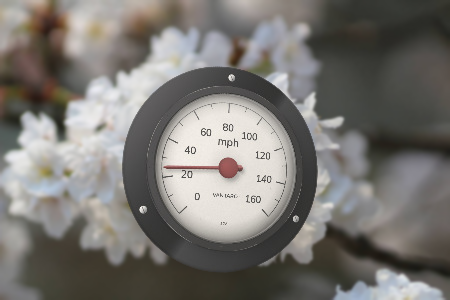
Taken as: 25 mph
